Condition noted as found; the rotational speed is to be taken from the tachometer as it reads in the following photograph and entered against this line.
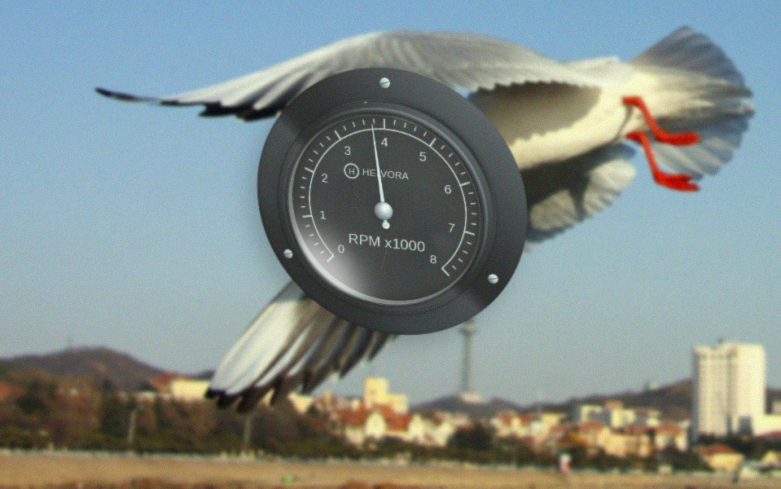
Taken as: 3800 rpm
